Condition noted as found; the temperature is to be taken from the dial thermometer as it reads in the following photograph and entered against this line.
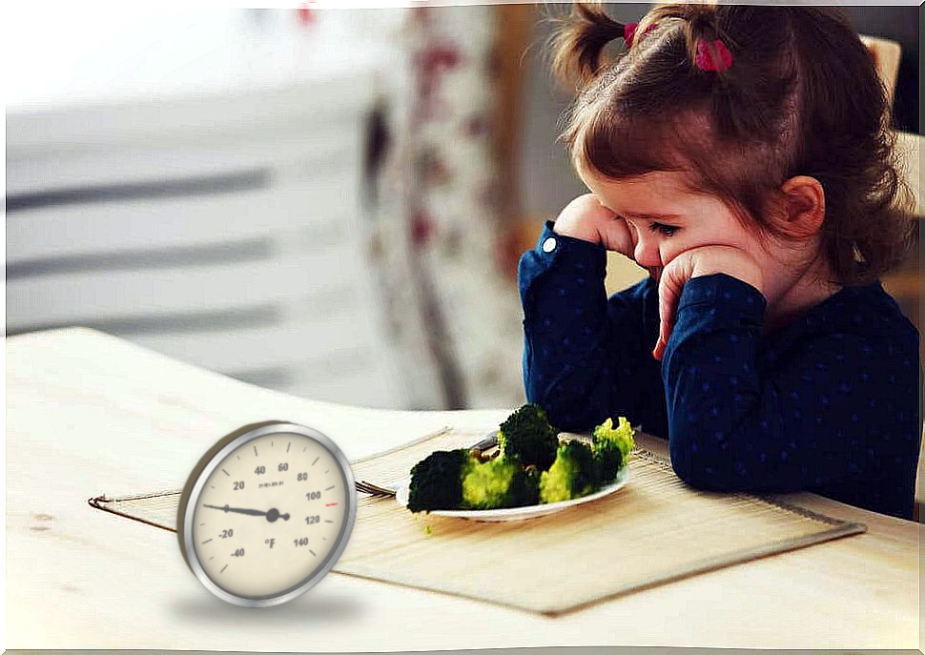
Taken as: 0 °F
